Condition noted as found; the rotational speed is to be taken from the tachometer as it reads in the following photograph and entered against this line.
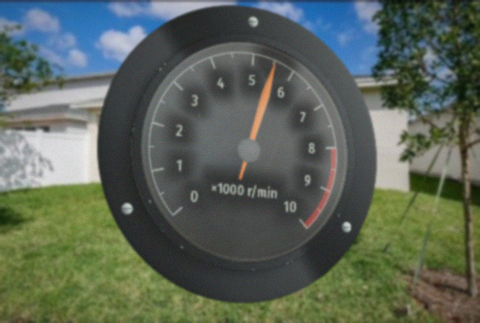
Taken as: 5500 rpm
